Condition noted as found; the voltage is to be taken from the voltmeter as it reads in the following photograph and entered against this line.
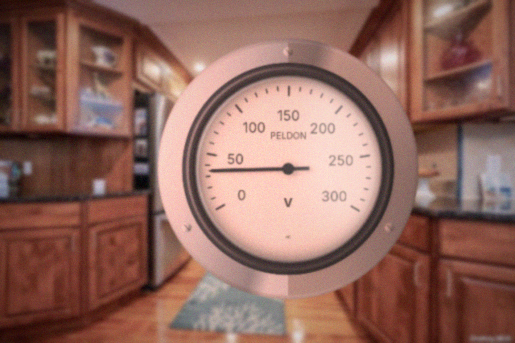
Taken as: 35 V
